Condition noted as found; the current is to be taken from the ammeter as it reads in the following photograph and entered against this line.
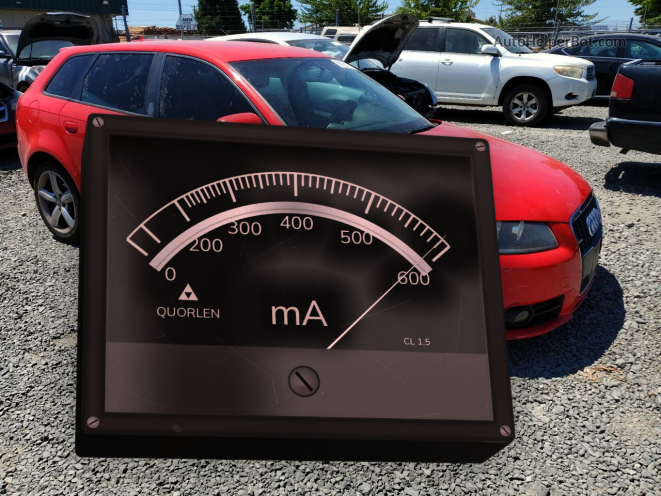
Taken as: 590 mA
